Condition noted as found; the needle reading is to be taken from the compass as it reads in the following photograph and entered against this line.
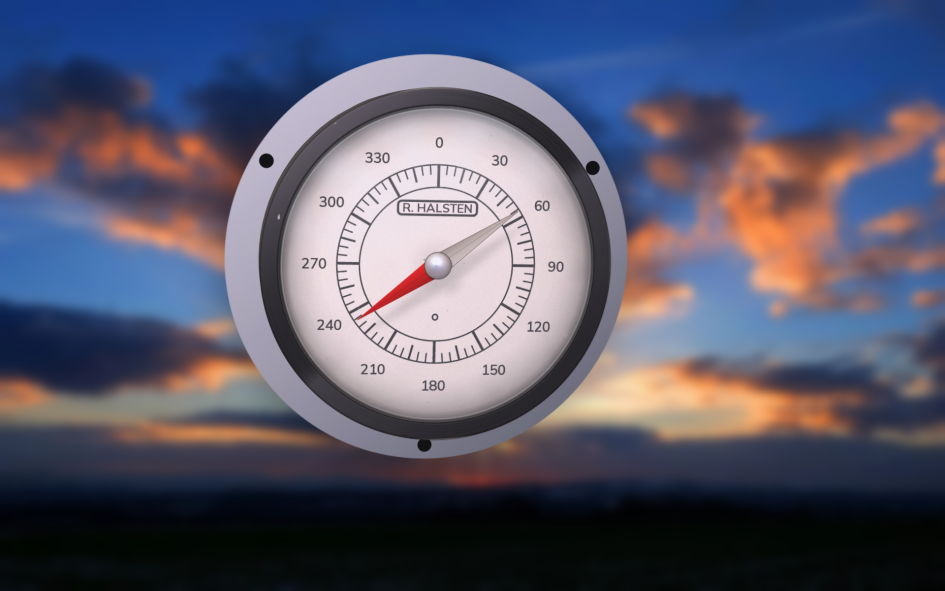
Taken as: 235 °
